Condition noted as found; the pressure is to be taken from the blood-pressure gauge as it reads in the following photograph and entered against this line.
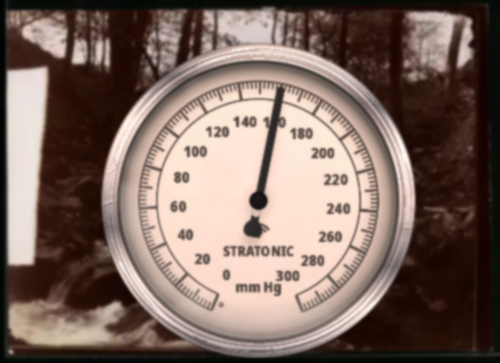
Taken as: 160 mmHg
